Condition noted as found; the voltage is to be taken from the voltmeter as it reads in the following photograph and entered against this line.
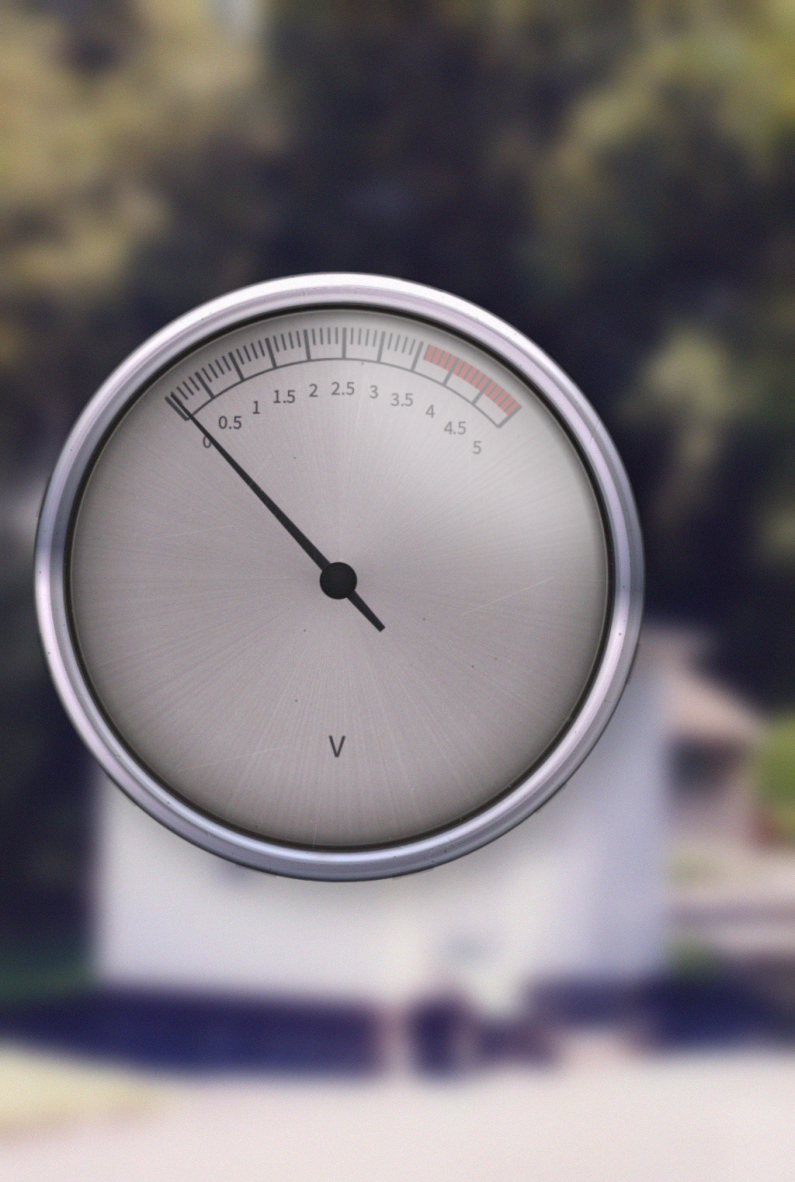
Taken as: 0.1 V
